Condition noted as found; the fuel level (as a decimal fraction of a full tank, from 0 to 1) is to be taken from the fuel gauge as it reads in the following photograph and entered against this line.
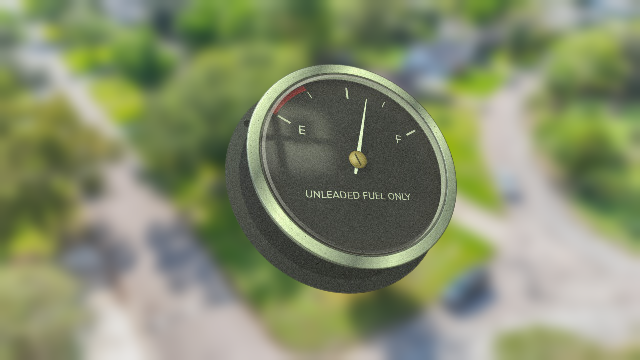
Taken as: 0.625
